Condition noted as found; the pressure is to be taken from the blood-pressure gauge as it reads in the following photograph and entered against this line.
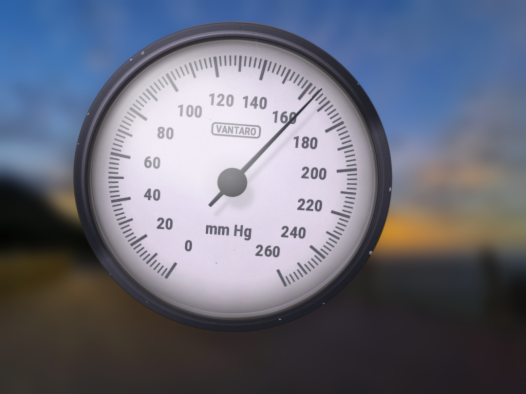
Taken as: 164 mmHg
